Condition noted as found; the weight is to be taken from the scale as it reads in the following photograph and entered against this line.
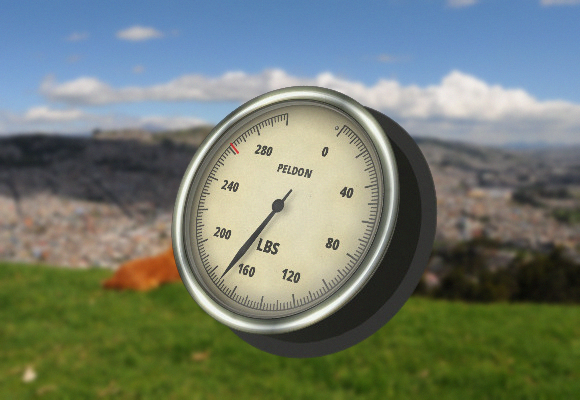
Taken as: 170 lb
